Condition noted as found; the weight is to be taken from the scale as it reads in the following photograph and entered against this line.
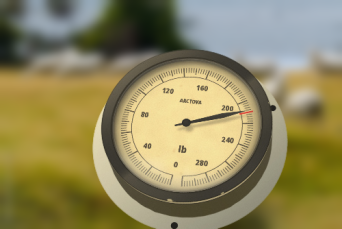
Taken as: 210 lb
